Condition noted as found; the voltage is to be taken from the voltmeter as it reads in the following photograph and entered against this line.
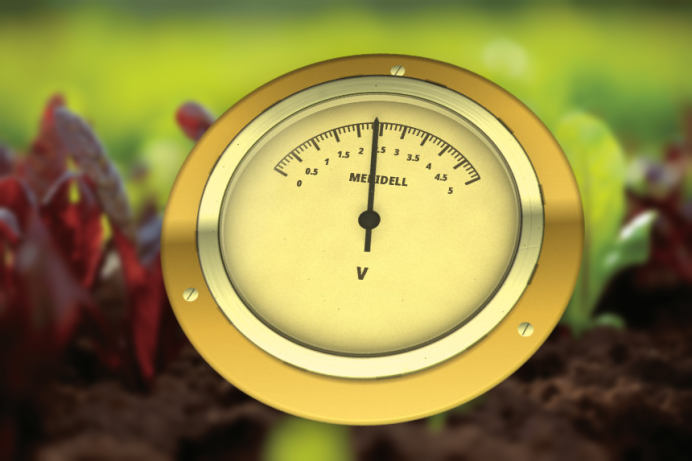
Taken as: 2.4 V
